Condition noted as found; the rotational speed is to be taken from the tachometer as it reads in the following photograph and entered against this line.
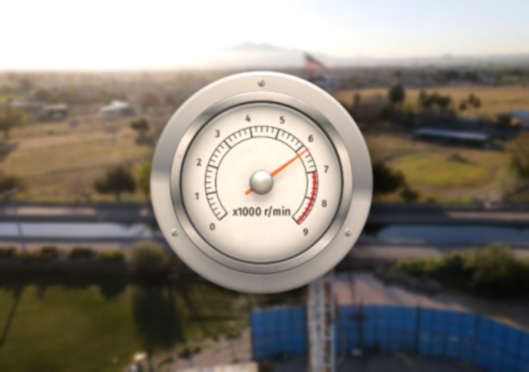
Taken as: 6200 rpm
